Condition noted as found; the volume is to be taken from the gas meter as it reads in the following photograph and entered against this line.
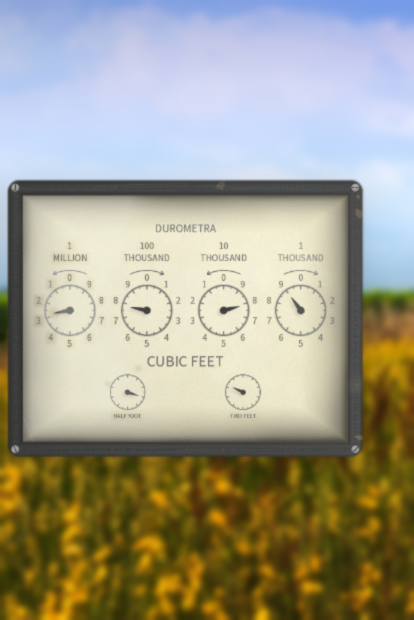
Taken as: 277900 ft³
